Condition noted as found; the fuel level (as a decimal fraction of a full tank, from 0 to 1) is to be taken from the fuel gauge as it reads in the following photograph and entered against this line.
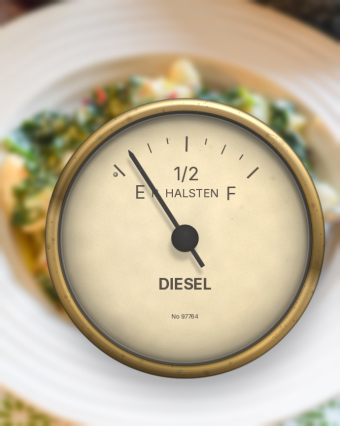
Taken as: 0.125
